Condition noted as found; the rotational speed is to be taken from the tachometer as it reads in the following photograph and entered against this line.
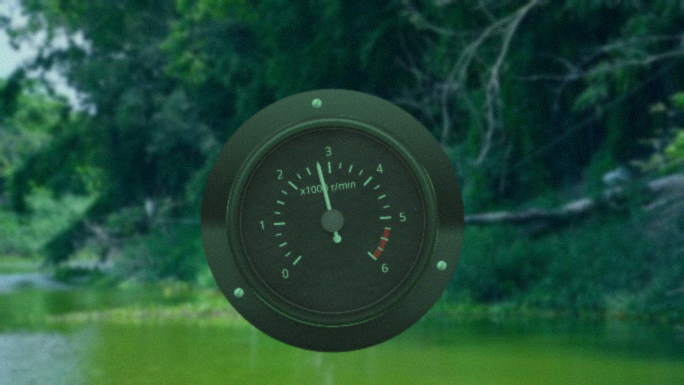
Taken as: 2750 rpm
